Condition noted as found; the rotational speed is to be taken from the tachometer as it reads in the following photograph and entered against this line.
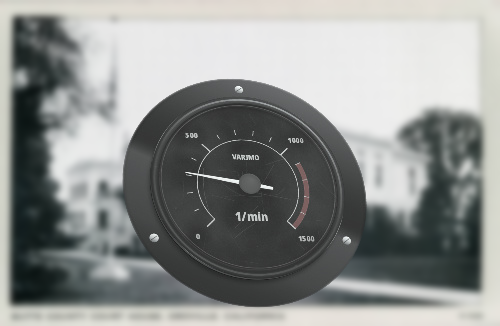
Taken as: 300 rpm
